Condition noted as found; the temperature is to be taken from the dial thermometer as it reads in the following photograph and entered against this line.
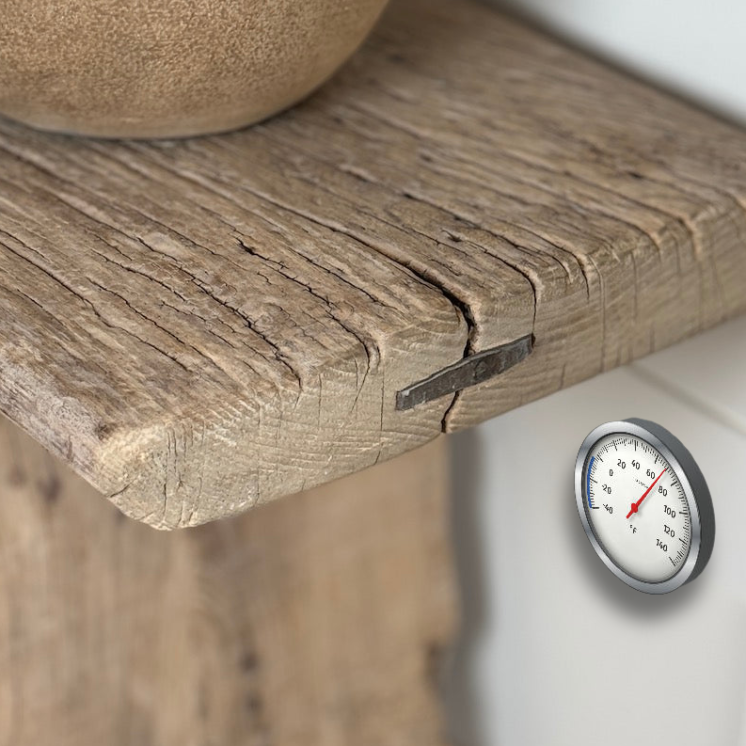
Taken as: 70 °F
